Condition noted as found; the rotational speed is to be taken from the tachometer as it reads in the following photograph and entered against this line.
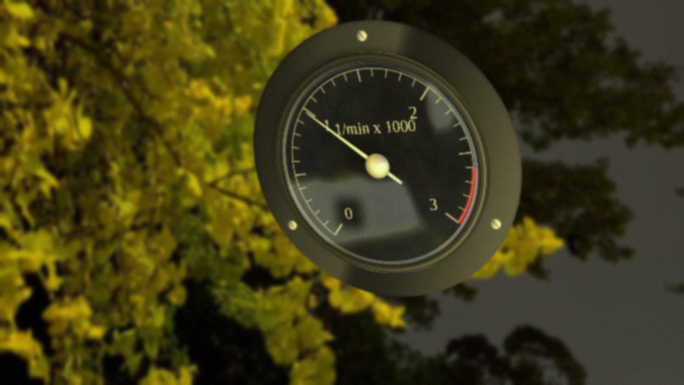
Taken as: 1000 rpm
